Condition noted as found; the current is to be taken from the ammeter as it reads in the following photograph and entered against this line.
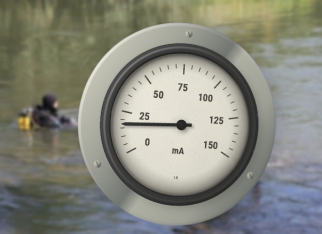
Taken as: 17.5 mA
